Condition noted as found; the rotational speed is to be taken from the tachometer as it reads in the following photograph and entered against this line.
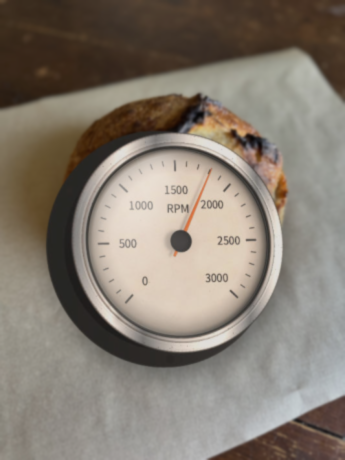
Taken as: 1800 rpm
